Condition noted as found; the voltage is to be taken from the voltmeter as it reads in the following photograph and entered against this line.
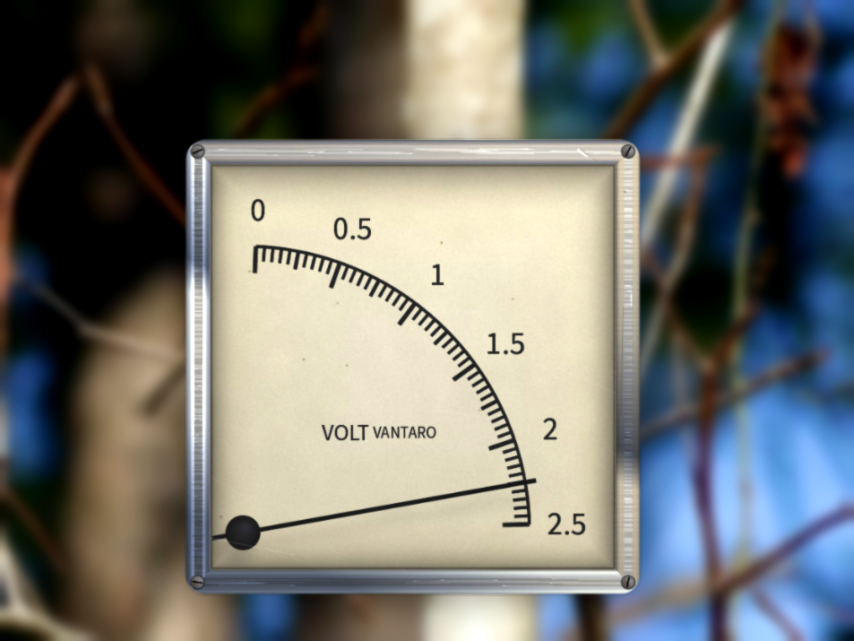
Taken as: 2.25 V
